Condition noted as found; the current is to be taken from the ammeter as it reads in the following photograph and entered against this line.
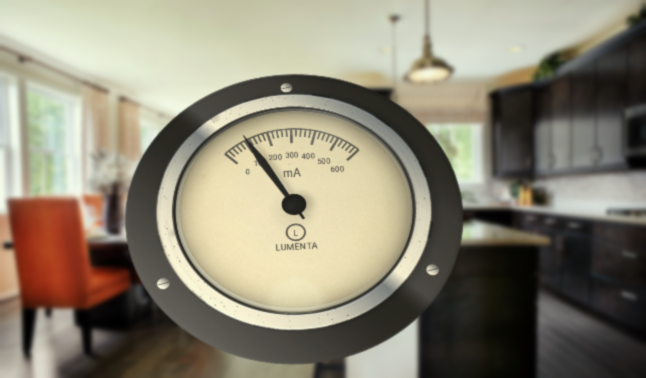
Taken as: 100 mA
